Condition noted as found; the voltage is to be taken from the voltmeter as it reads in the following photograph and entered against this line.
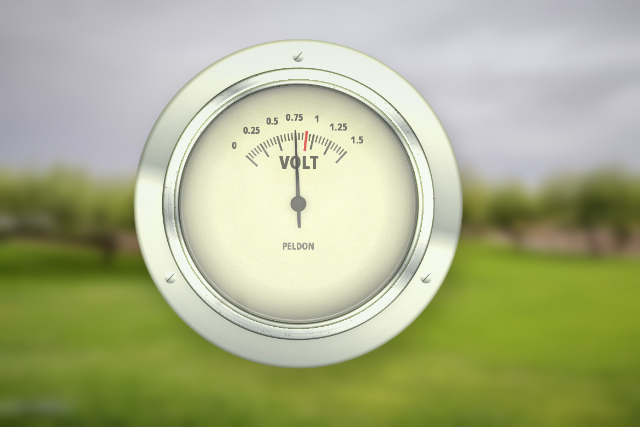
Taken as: 0.75 V
